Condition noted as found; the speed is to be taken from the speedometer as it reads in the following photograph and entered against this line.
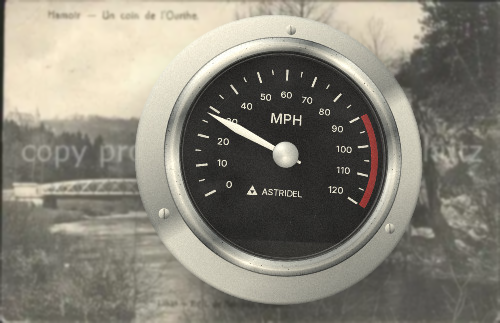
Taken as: 27.5 mph
